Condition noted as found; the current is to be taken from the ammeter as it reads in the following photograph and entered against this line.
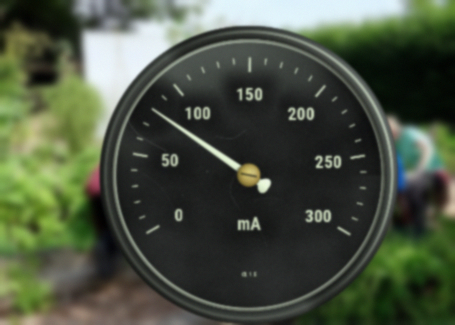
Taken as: 80 mA
